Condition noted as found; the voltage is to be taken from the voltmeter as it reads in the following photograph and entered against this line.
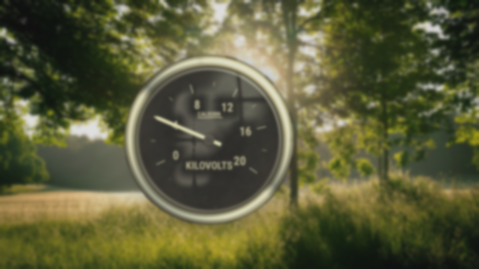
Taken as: 4 kV
